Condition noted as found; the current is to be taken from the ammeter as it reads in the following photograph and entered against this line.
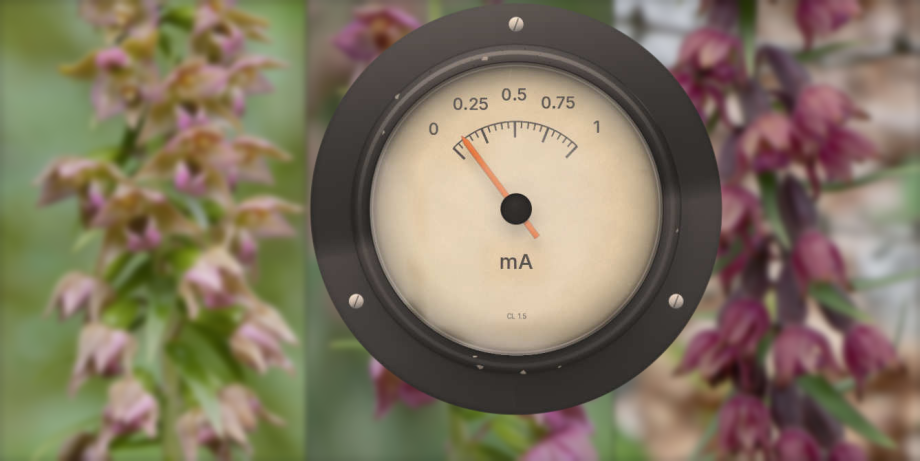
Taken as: 0.1 mA
